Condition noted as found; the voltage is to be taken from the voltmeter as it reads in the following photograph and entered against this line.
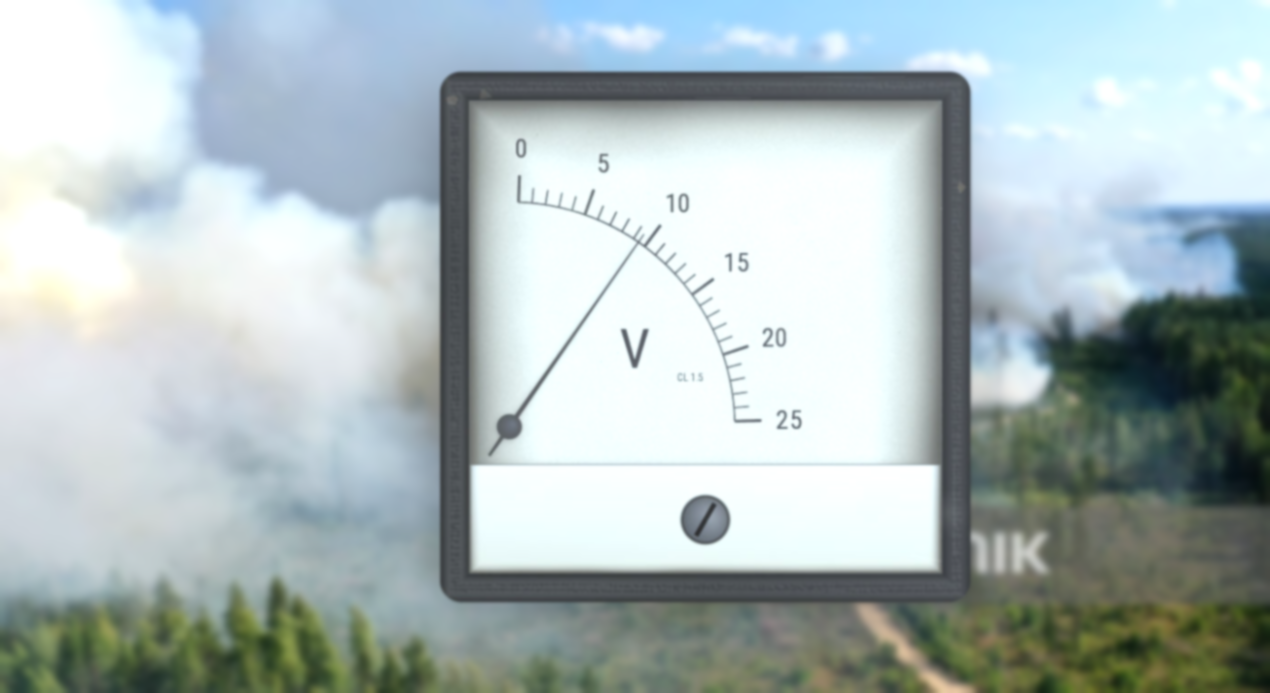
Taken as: 9.5 V
